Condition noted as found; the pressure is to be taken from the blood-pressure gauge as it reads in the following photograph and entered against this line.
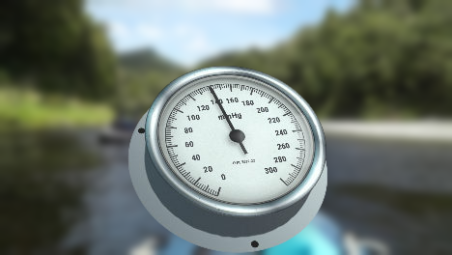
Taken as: 140 mmHg
